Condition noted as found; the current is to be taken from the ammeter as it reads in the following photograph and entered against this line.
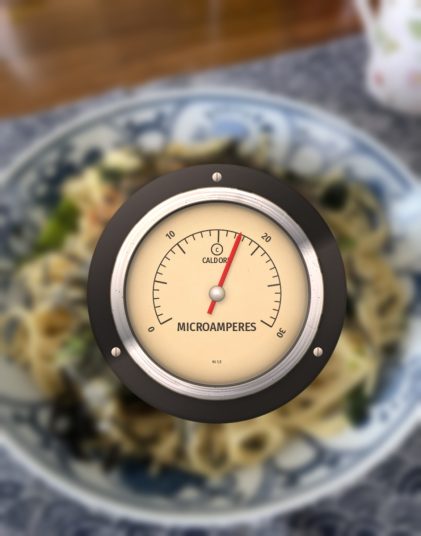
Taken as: 17.5 µA
